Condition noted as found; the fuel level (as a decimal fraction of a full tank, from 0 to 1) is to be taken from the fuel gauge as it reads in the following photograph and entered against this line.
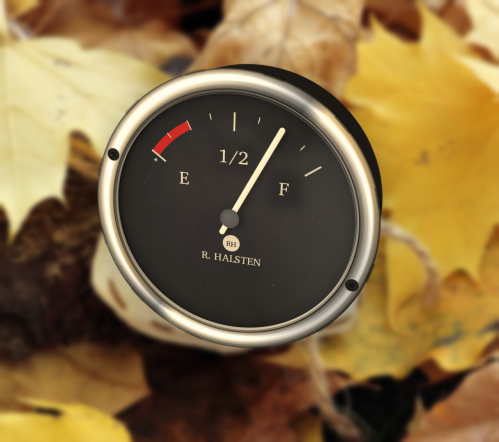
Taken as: 0.75
